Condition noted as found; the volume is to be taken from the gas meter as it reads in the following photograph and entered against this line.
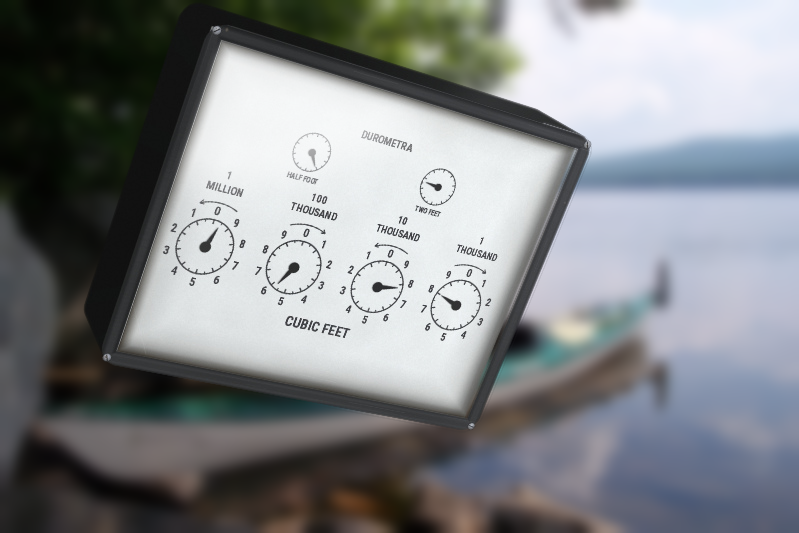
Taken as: 957800 ft³
